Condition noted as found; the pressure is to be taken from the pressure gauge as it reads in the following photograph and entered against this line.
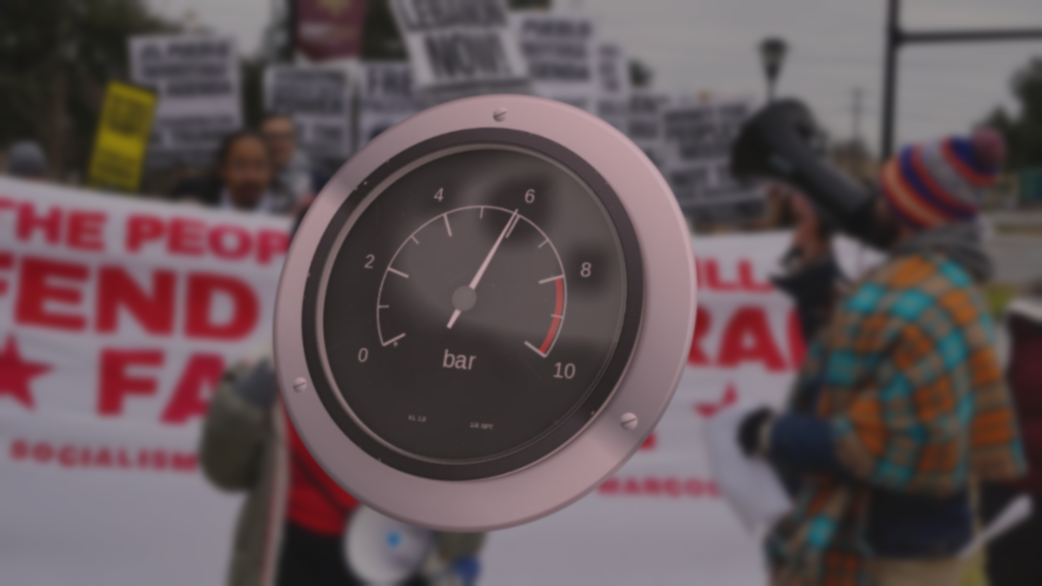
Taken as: 6 bar
